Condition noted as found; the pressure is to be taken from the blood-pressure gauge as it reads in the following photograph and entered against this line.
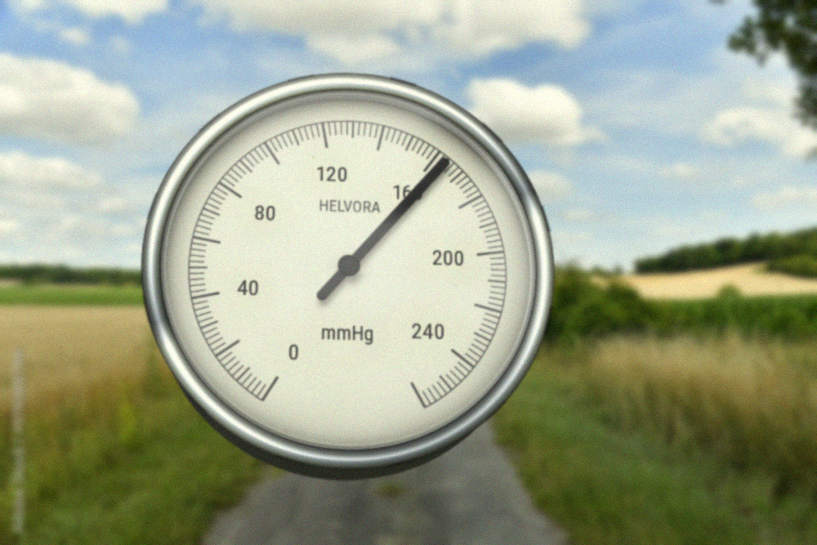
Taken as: 164 mmHg
